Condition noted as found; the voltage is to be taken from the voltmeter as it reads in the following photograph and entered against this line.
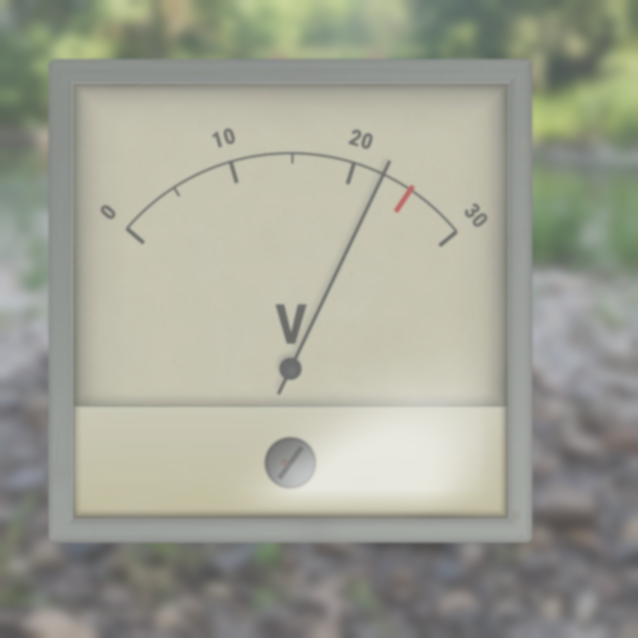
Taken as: 22.5 V
